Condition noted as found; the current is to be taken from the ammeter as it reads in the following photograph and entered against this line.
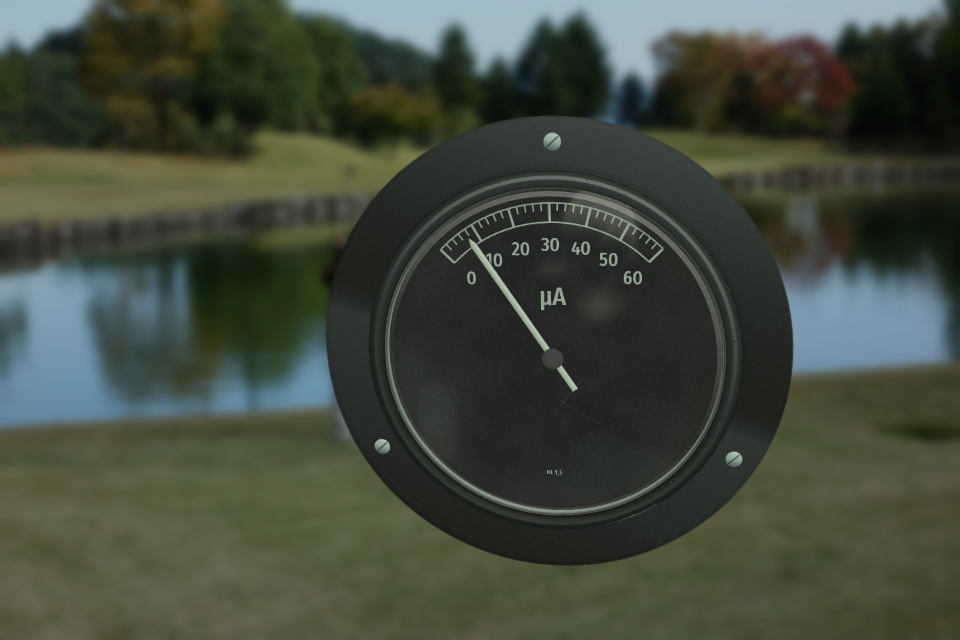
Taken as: 8 µA
